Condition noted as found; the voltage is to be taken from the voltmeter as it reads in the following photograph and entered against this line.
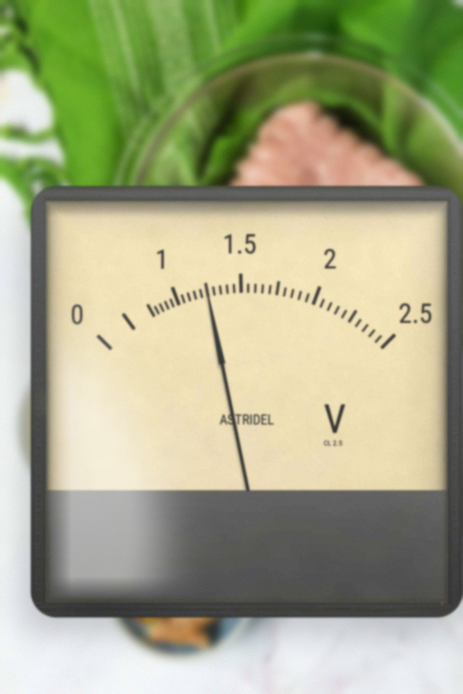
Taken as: 1.25 V
